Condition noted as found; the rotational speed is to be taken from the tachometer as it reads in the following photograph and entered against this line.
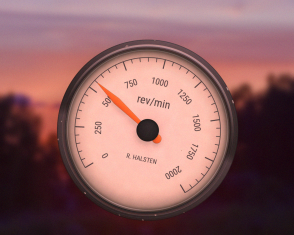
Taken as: 550 rpm
